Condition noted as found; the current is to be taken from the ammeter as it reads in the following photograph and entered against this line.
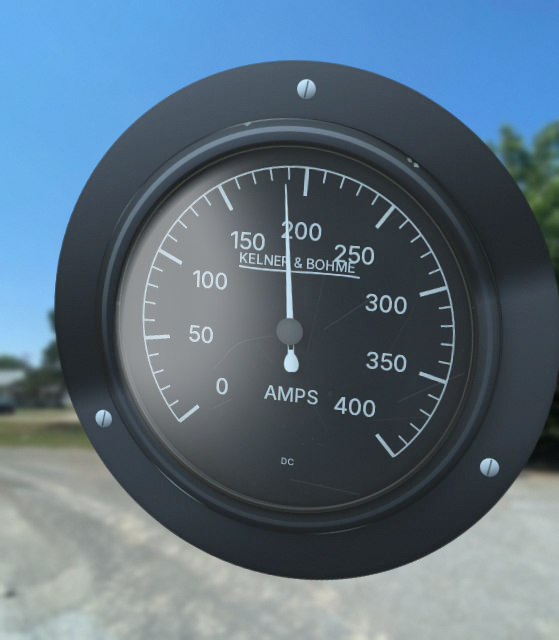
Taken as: 190 A
